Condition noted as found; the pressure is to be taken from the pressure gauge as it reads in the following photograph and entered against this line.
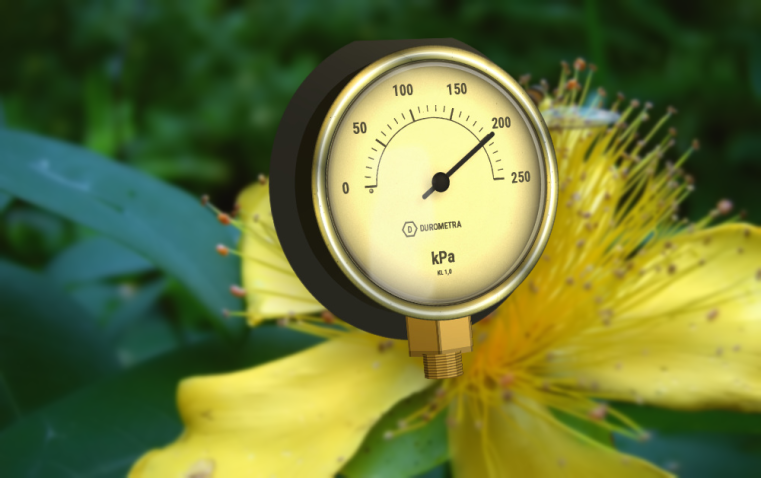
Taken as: 200 kPa
